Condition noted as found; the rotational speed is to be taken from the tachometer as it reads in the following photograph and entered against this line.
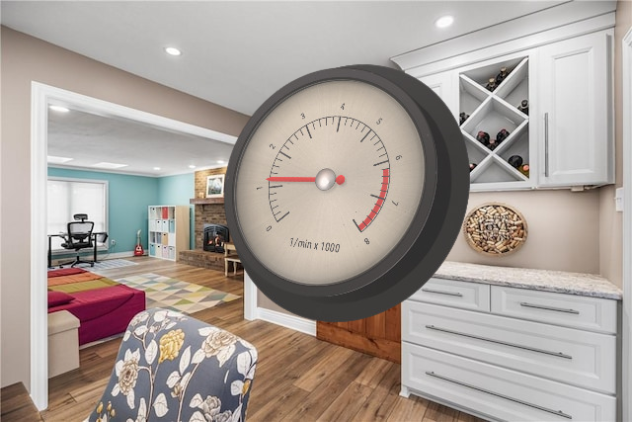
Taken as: 1200 rpm
